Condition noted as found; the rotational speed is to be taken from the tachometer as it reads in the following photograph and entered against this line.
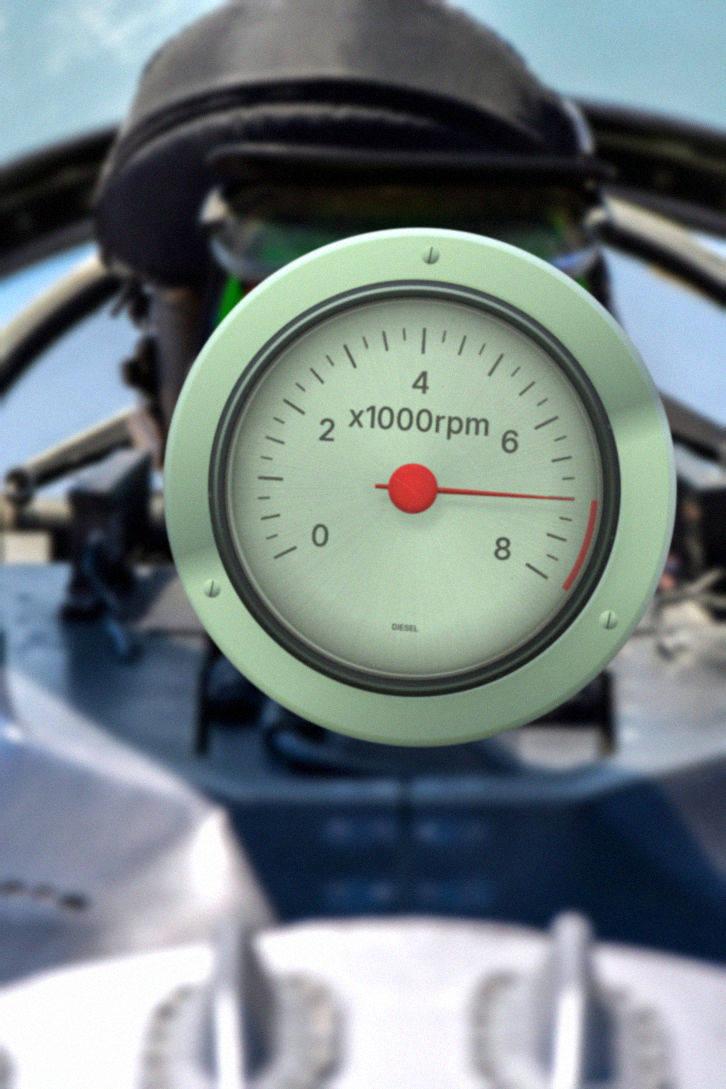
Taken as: 7000 rpm
